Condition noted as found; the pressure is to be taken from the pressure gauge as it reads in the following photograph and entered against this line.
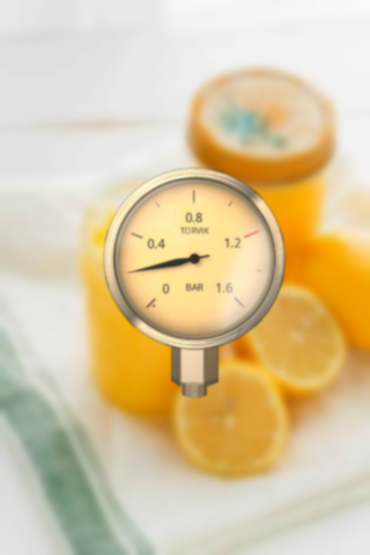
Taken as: 0.2 bar
